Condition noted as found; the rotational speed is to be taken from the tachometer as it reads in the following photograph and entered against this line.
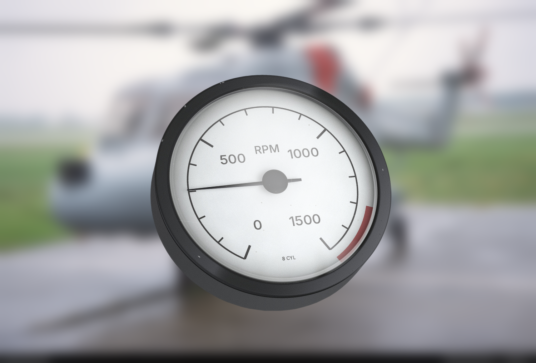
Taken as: 300 rpm
